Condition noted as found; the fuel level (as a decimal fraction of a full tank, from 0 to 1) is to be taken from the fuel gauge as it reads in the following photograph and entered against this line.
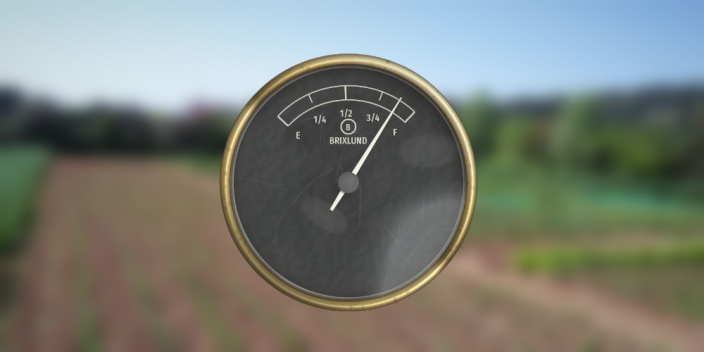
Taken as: 0.875
